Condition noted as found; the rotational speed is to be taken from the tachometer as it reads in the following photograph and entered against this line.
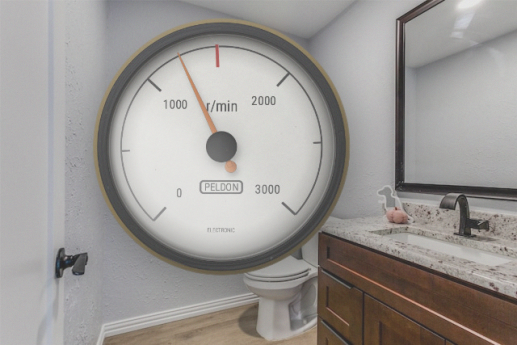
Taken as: 1250 rpm
